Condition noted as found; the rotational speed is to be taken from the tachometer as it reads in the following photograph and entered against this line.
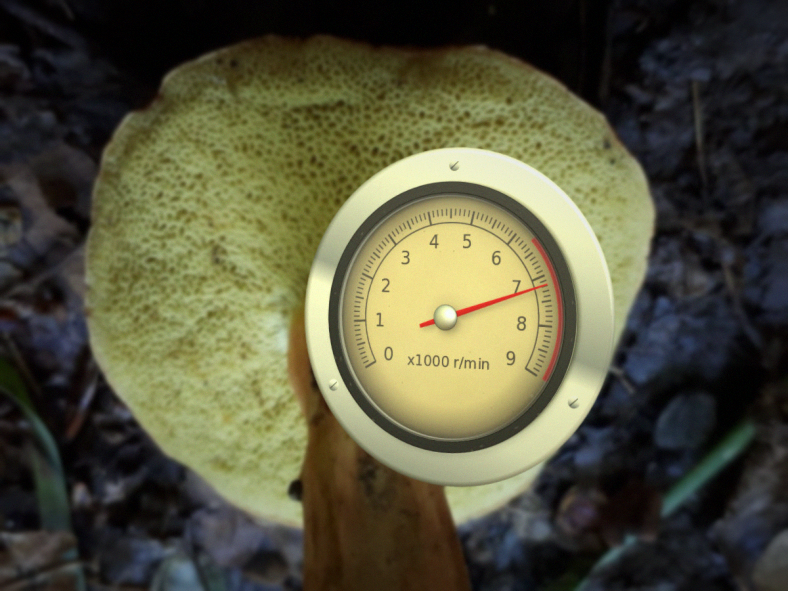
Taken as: 7200 rpm
